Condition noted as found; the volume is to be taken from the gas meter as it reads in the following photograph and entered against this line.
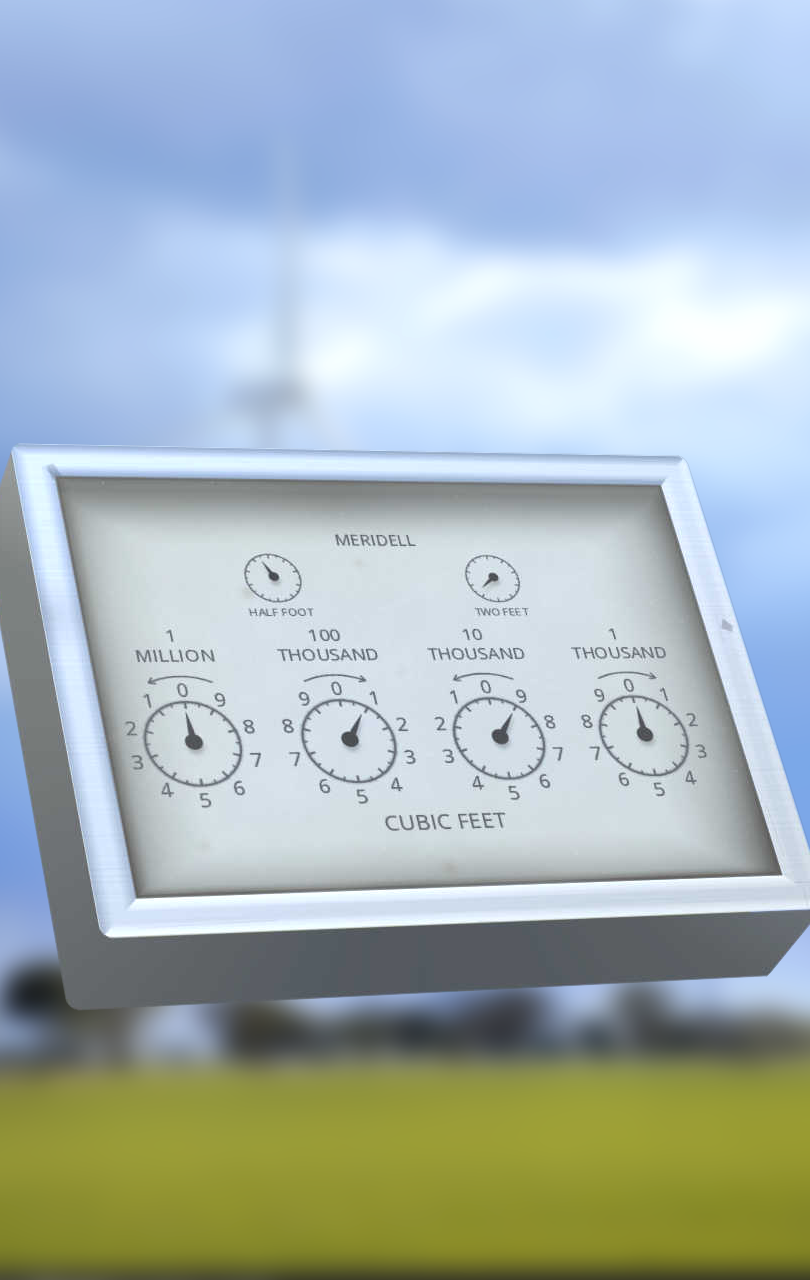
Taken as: 9000 ft³
